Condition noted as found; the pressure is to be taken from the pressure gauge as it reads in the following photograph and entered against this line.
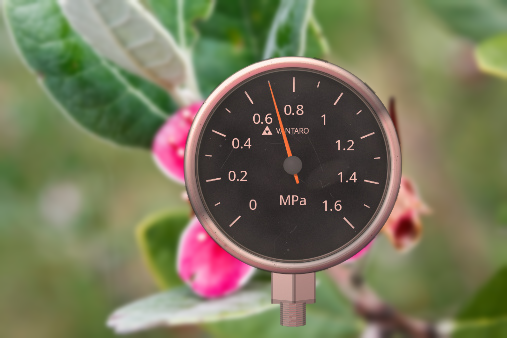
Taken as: 0.7 MPa
